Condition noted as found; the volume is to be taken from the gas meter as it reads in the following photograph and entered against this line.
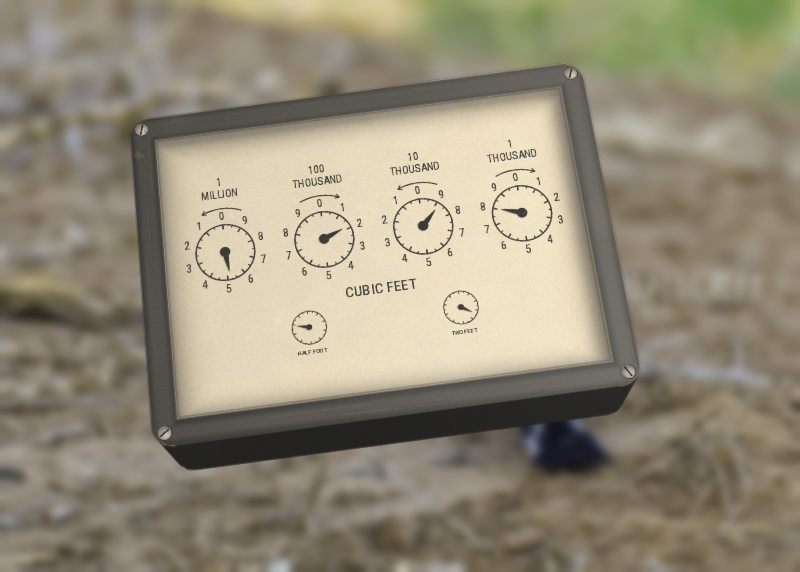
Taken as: 518800 ft³
